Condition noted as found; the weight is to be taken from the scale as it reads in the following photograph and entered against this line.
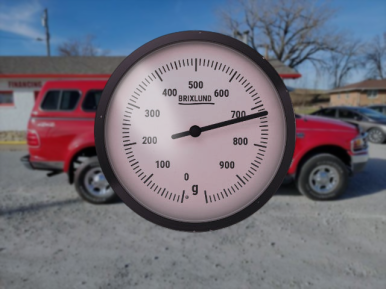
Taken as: 720 g
